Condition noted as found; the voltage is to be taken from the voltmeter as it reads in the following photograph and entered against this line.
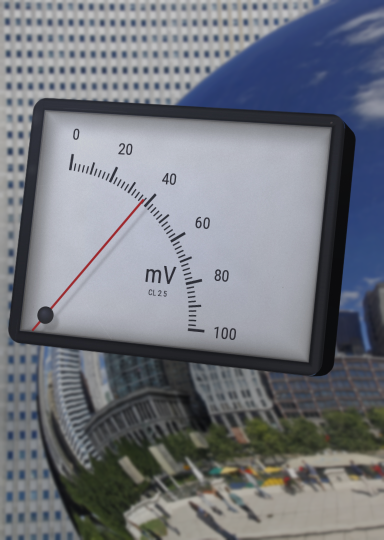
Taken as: 38 mV
